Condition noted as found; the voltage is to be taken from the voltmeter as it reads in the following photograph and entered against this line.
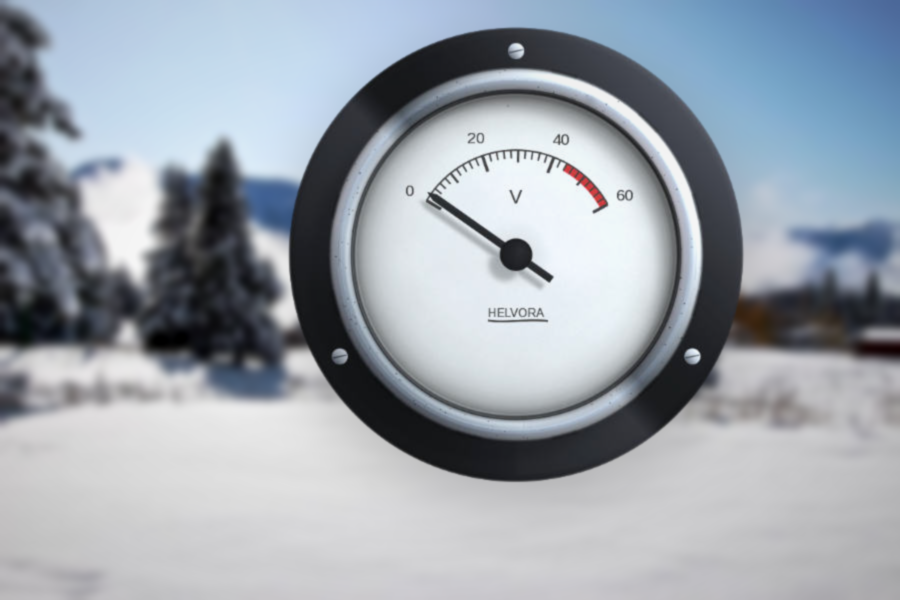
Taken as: 2 V
